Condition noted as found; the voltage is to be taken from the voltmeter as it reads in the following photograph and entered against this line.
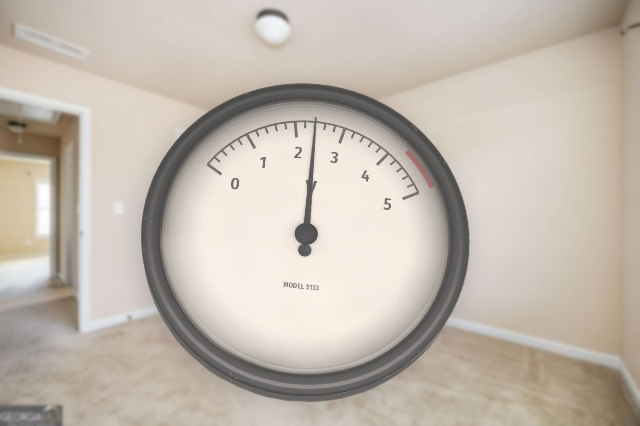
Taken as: 2.4 V
